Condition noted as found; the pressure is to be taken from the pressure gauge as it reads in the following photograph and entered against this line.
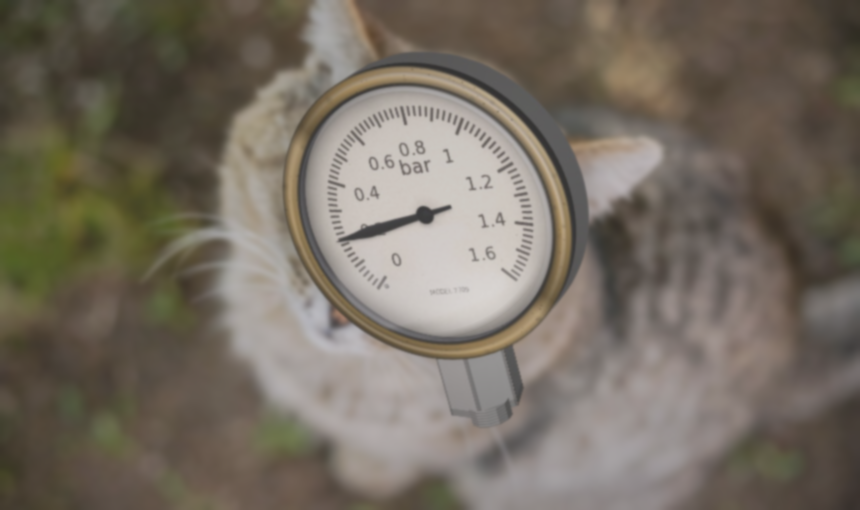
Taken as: 0.2 bar
